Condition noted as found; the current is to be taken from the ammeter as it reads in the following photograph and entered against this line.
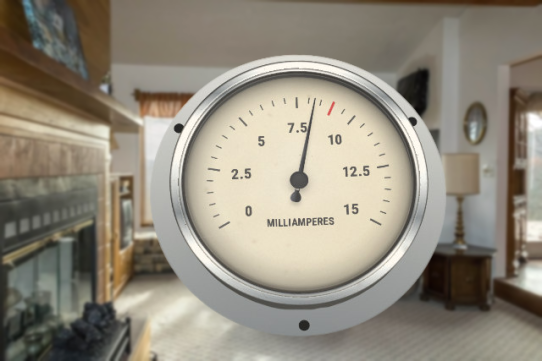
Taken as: 8.25 mA
